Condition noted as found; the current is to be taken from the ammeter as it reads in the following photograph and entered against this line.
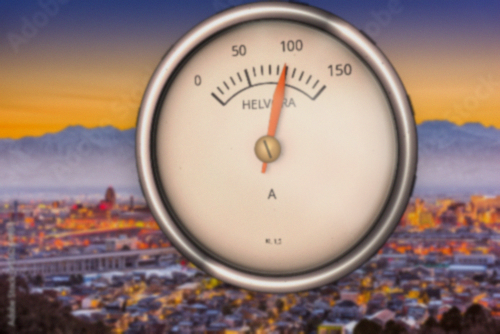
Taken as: 100 A
